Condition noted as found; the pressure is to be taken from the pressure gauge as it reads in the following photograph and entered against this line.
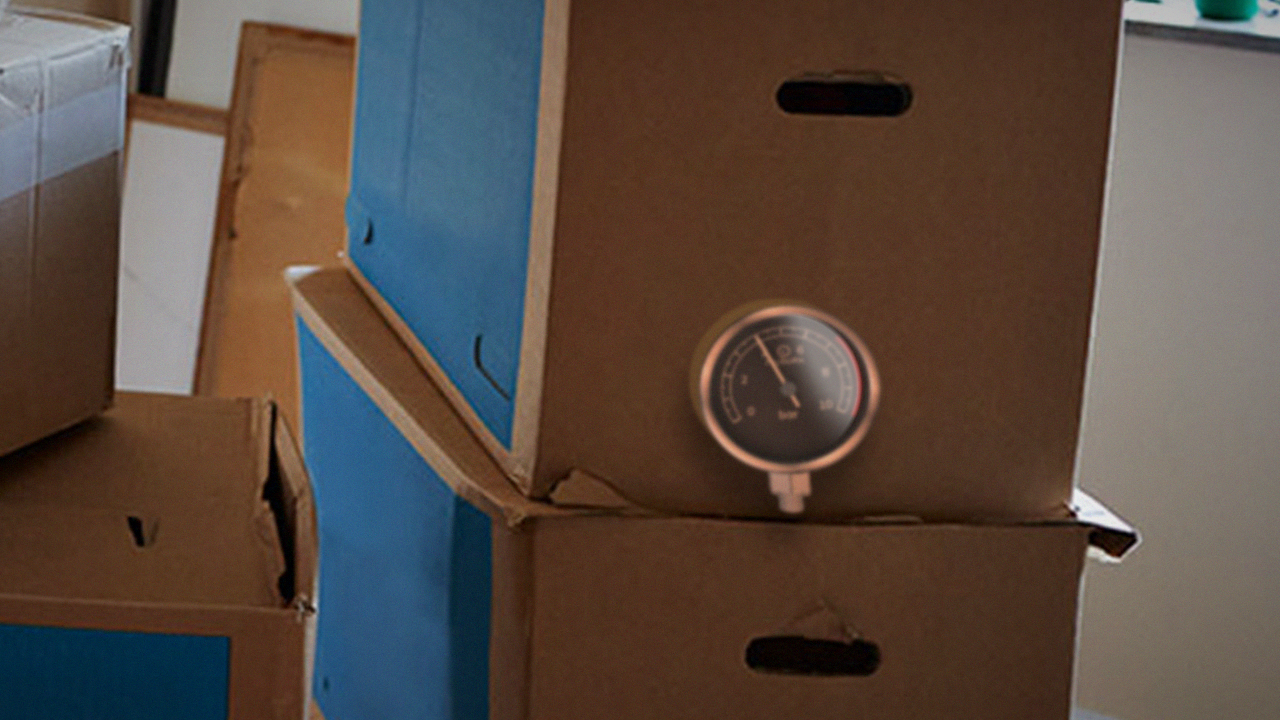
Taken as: 4 bar
